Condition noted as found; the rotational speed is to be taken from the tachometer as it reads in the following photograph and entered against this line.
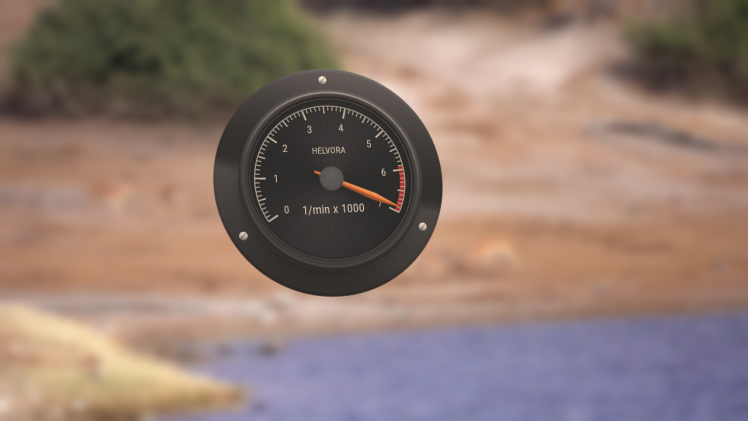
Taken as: 6900 rpm
